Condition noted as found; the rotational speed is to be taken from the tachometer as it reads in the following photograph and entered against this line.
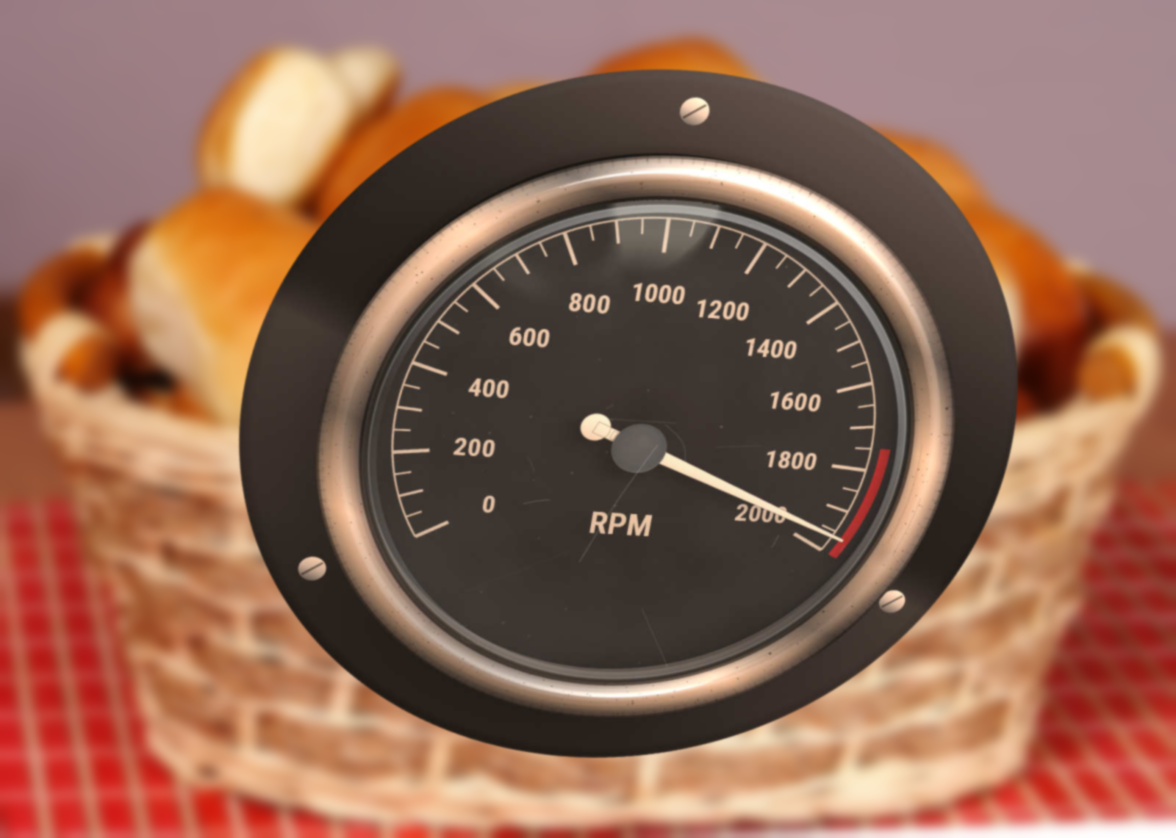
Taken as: 1950 rpm
